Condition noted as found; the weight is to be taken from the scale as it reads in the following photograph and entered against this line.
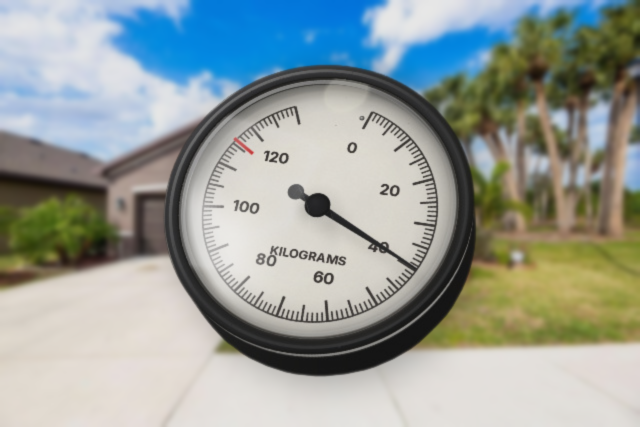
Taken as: 40 kg
